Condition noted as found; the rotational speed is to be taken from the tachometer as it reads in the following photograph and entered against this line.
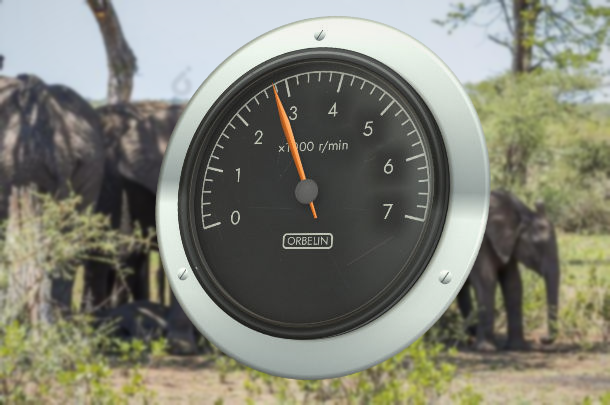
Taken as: 2800 rpm
